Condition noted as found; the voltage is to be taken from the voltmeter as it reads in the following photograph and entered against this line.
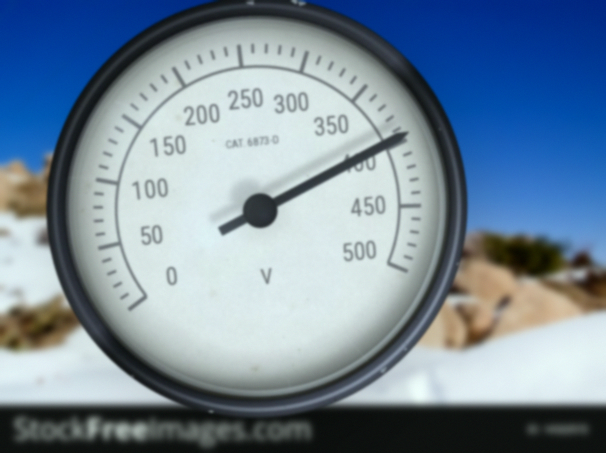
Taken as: 395 V
